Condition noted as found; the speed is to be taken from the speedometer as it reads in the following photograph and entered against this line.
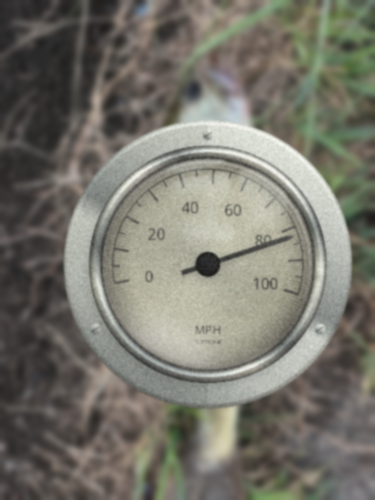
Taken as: 82.5 mph
